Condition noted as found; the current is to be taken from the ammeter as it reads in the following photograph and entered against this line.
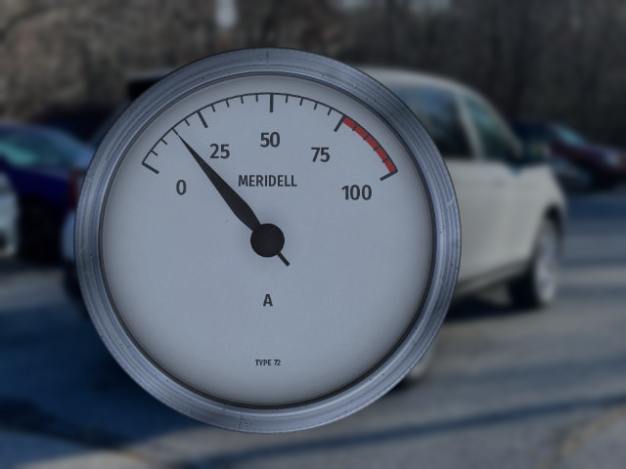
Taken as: 15 A
